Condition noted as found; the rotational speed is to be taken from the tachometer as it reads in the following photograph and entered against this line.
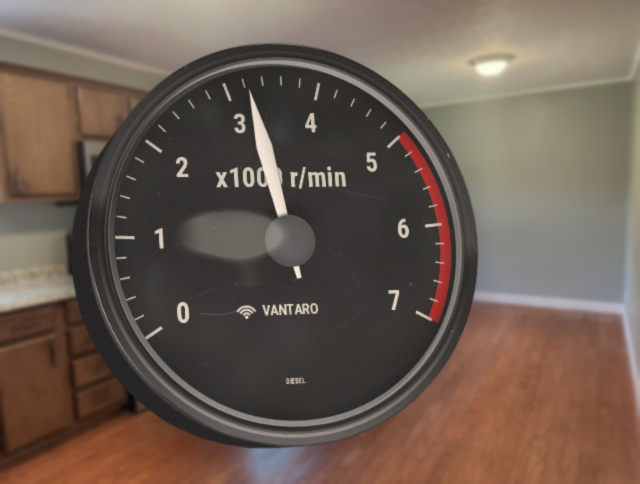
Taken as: 3200 rpm
